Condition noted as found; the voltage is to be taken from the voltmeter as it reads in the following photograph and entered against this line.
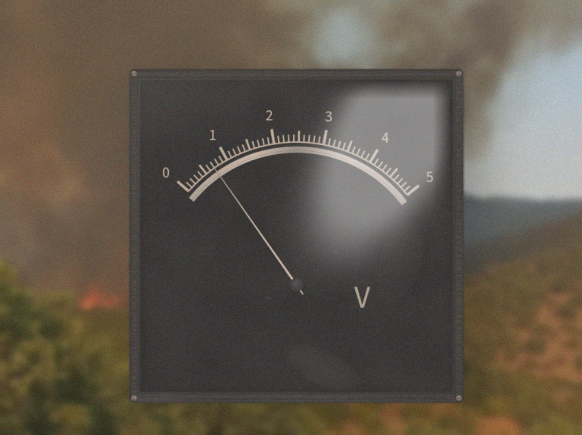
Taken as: 0.7 V
